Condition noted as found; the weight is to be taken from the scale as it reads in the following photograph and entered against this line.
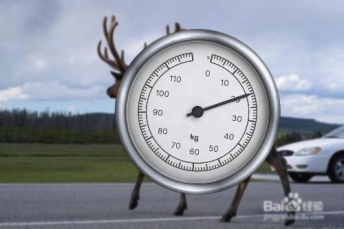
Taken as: 20 kg
